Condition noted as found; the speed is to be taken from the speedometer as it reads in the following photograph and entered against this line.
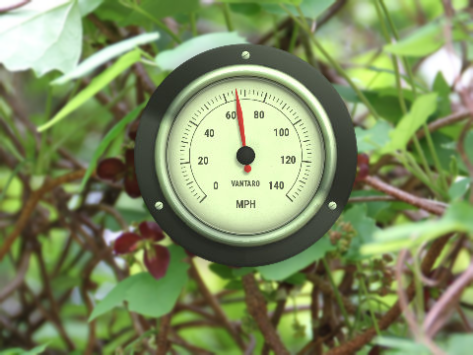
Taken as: 66 mph
